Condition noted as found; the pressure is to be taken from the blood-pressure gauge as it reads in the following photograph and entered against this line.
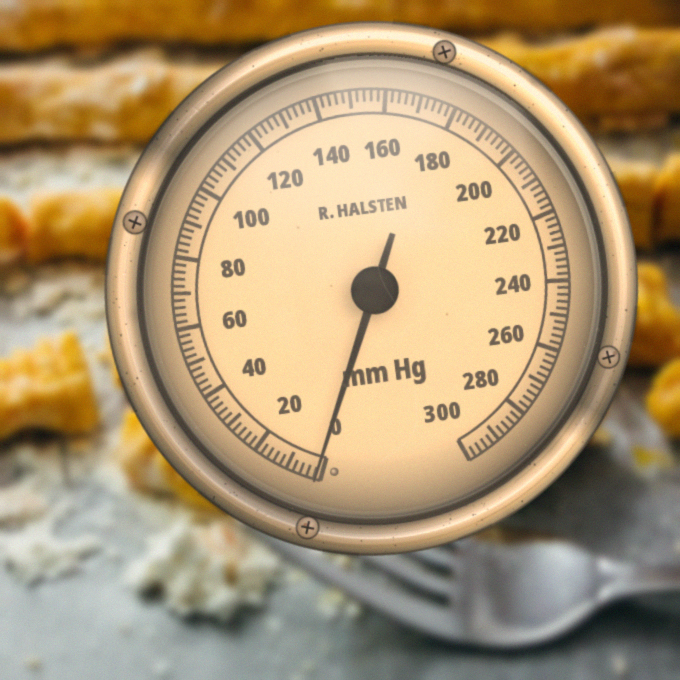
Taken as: 2 mmHg
